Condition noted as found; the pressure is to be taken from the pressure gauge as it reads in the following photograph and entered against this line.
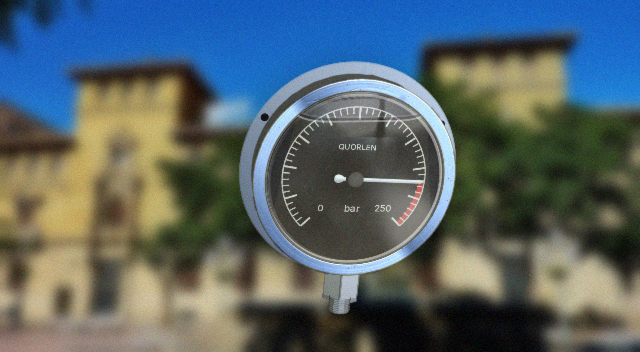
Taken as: 210 bar
